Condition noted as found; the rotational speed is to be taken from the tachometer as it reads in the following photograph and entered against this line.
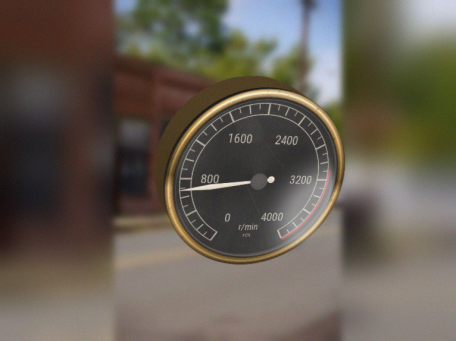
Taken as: 700 rpm
